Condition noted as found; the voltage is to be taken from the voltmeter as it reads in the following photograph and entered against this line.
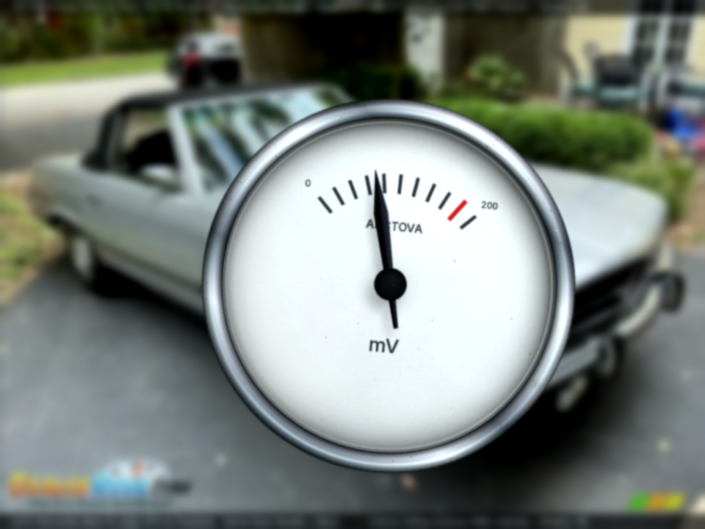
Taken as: 70 mV
